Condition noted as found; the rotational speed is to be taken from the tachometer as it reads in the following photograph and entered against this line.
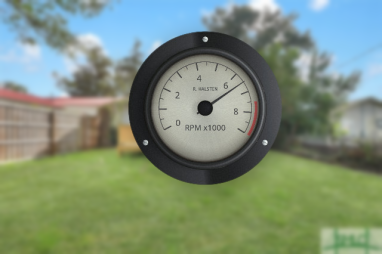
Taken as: 6500 rpm
